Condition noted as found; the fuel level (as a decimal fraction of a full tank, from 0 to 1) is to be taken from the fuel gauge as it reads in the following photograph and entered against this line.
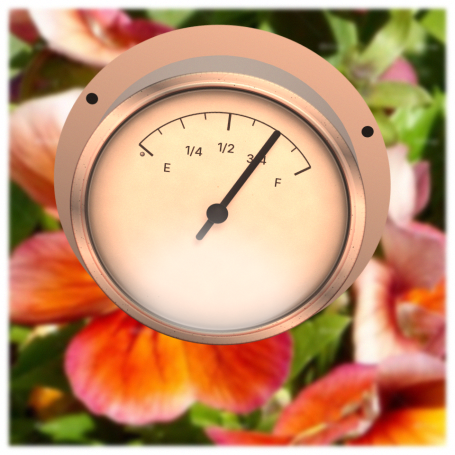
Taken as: 0.75
